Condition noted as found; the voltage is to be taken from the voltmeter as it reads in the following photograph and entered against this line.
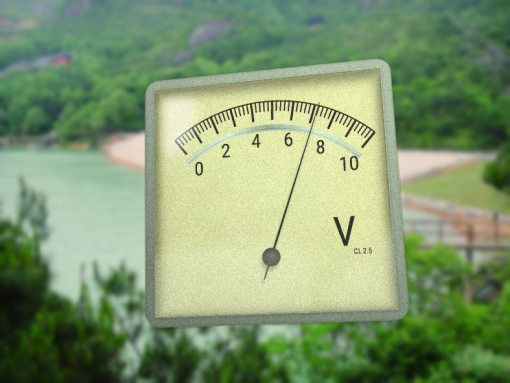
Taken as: 7.2 V
